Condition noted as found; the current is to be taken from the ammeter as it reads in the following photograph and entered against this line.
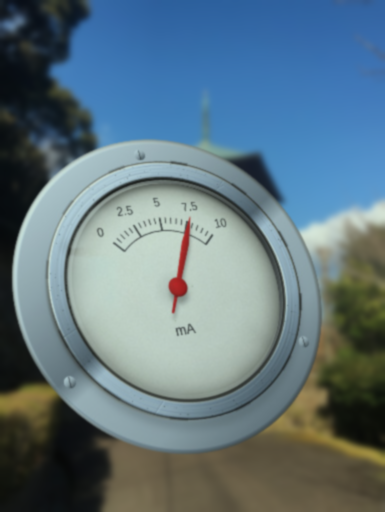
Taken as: 7.5 mA
